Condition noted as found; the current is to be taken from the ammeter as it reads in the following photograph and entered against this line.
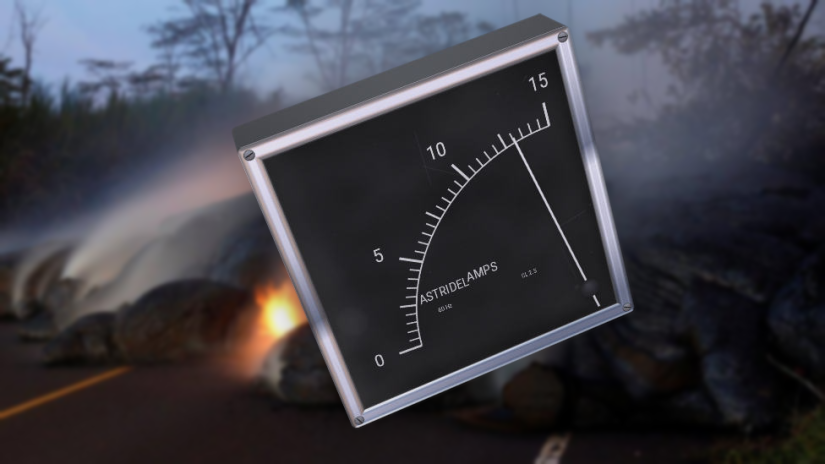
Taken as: 13 A
